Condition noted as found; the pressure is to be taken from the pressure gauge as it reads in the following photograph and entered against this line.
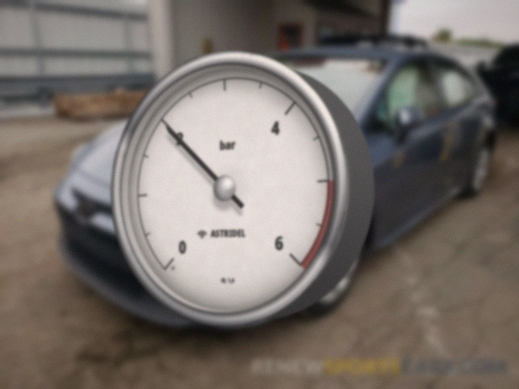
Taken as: 2 bar
